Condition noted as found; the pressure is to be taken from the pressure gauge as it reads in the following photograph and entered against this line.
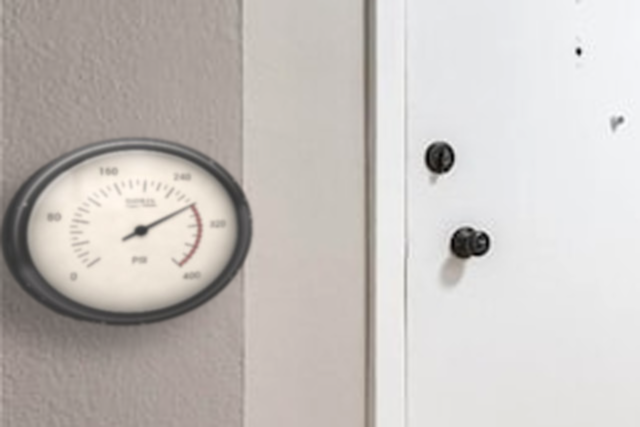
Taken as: 280 psi
